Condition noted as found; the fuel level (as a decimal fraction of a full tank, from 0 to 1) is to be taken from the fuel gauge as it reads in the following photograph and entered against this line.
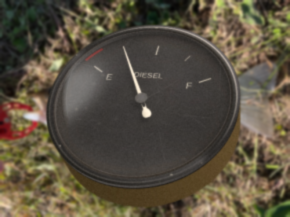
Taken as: 0.25
